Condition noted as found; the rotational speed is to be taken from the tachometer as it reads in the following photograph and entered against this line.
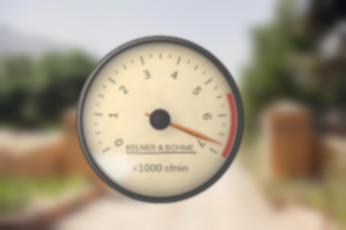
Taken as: 6750 rpm
